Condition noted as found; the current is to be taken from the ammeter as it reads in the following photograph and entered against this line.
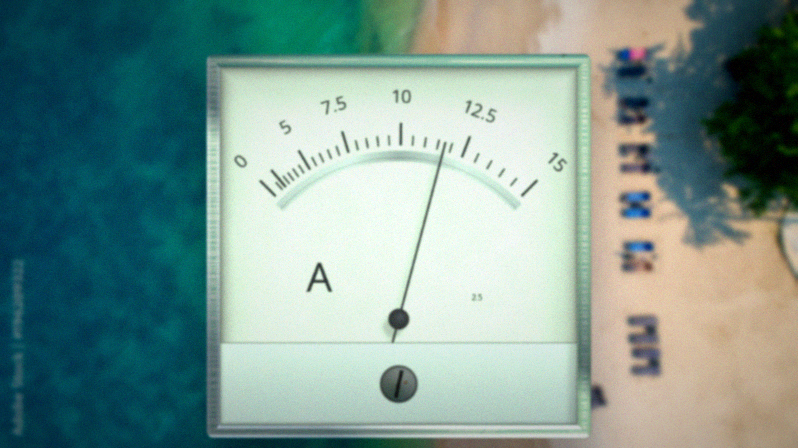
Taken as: 11.75 A
